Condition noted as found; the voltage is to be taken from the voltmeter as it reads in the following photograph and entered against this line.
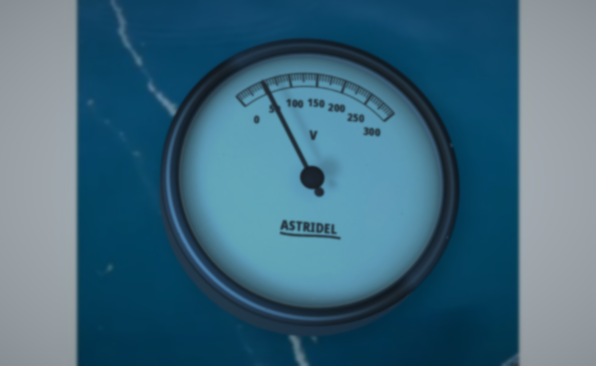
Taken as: 50 V
